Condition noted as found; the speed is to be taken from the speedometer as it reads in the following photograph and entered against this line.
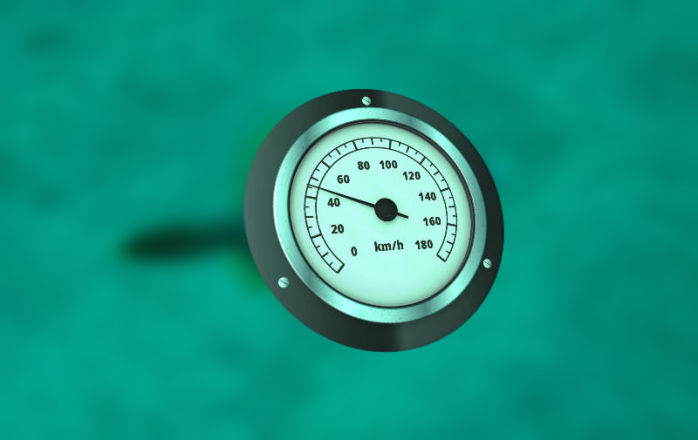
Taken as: 45 km/h
